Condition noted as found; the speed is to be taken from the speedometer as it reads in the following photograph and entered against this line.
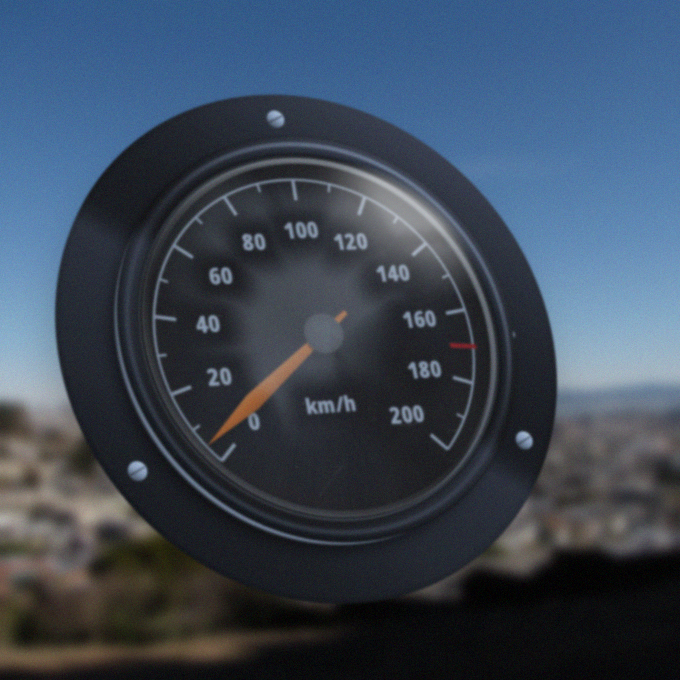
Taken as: 5 km/h
